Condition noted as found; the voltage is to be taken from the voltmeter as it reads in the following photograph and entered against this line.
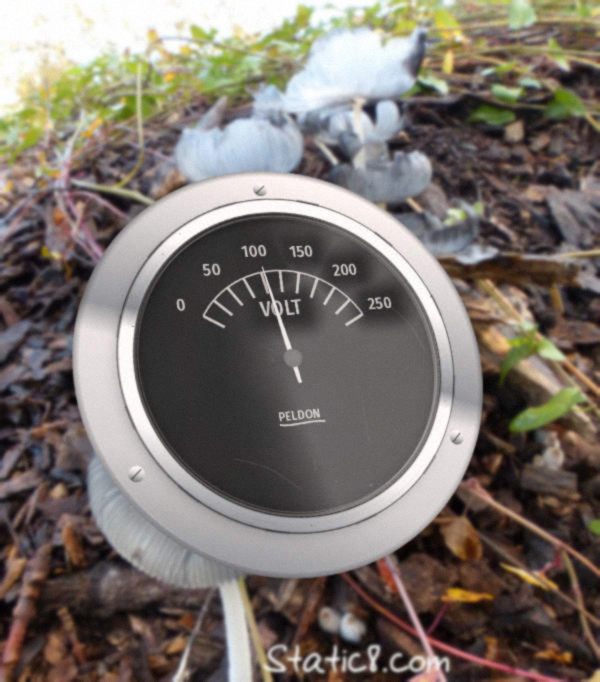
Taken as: 100 V
